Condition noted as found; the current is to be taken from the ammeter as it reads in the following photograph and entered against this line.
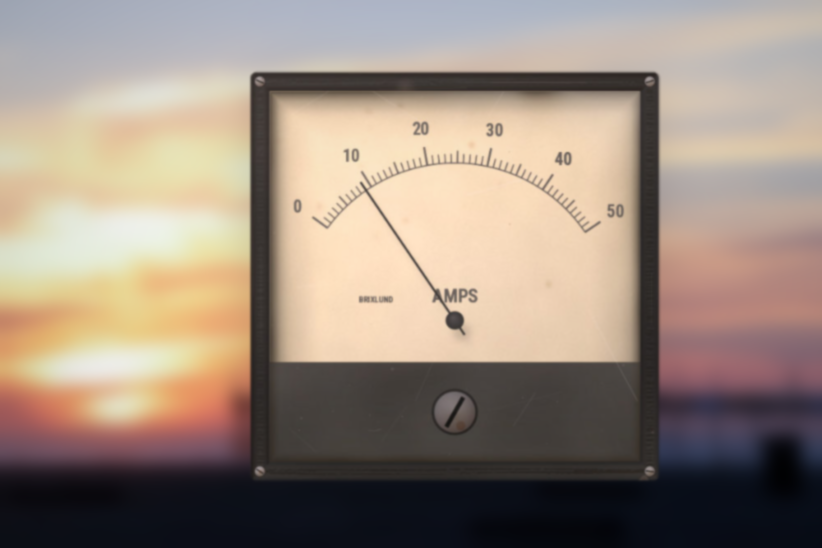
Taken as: 9 A
